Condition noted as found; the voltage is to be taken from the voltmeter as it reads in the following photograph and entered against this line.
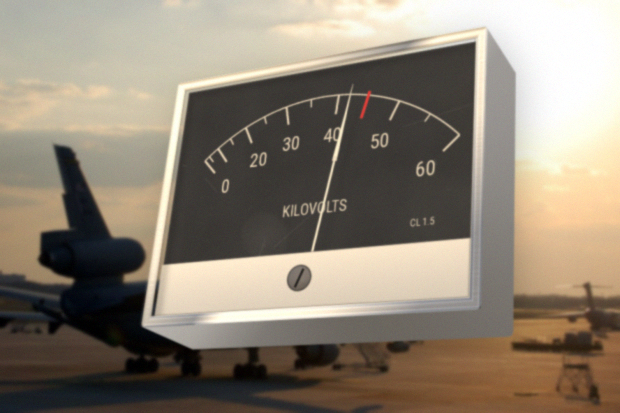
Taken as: 42.5 kV
